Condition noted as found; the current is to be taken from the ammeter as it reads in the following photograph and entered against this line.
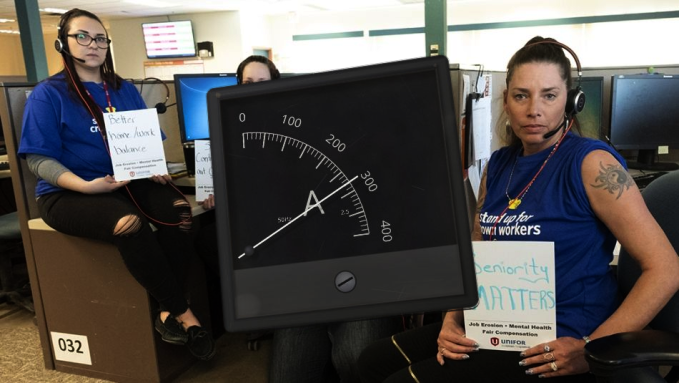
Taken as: 280 A
